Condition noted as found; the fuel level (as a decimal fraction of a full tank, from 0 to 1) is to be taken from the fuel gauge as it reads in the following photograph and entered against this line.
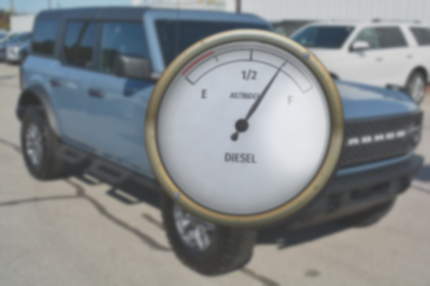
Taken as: 0.75
